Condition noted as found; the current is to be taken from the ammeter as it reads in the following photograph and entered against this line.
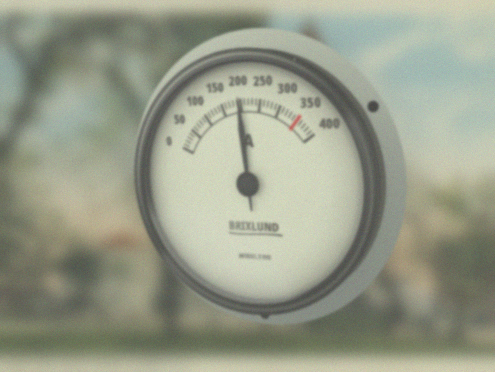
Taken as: 200 A
